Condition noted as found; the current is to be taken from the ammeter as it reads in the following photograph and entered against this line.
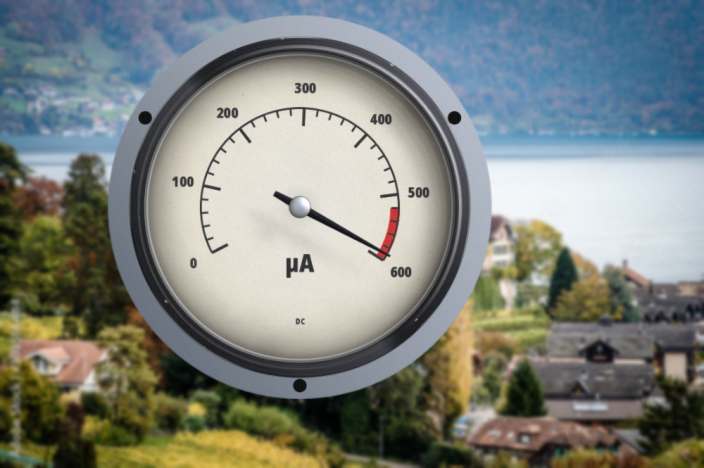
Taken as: 590 µA
